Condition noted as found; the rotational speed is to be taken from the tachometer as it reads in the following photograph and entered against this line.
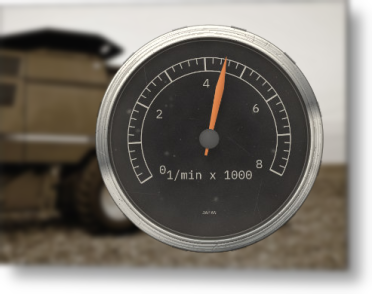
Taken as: 4500 rpm
